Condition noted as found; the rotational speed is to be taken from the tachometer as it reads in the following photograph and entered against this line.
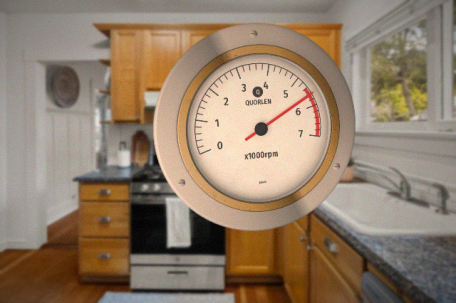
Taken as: 5600 rpm
